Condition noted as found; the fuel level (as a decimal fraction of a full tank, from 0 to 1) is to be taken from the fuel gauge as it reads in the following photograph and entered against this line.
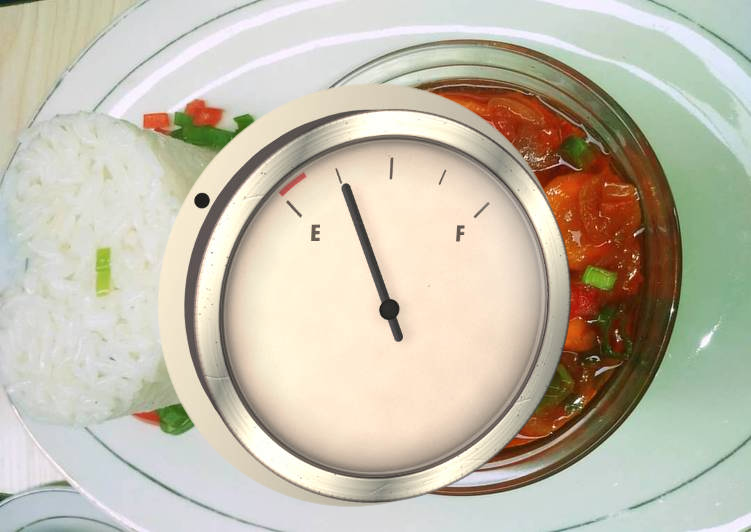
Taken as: 0.25
